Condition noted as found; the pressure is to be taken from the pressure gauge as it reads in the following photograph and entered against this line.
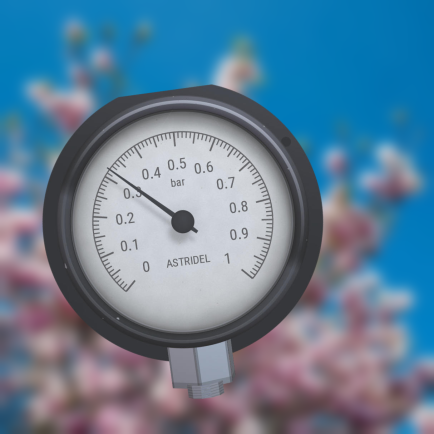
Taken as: 0.32 bar
